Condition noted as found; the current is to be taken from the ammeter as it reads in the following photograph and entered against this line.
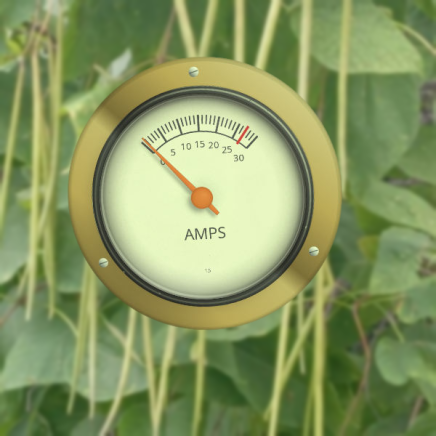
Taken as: 1 A
